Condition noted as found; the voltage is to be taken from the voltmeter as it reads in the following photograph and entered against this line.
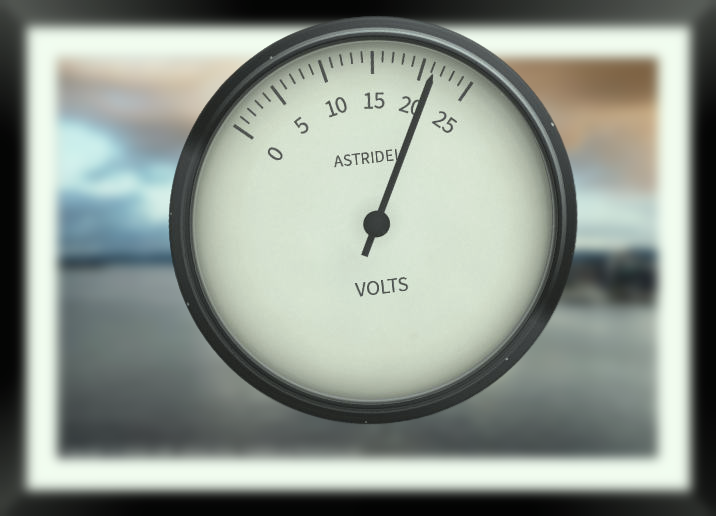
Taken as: 21 V
